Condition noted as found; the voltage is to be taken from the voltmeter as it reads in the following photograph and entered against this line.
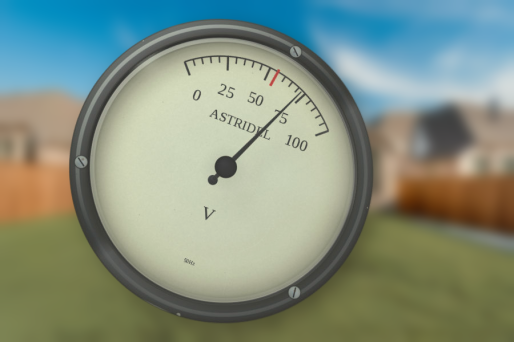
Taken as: 72.5 V
